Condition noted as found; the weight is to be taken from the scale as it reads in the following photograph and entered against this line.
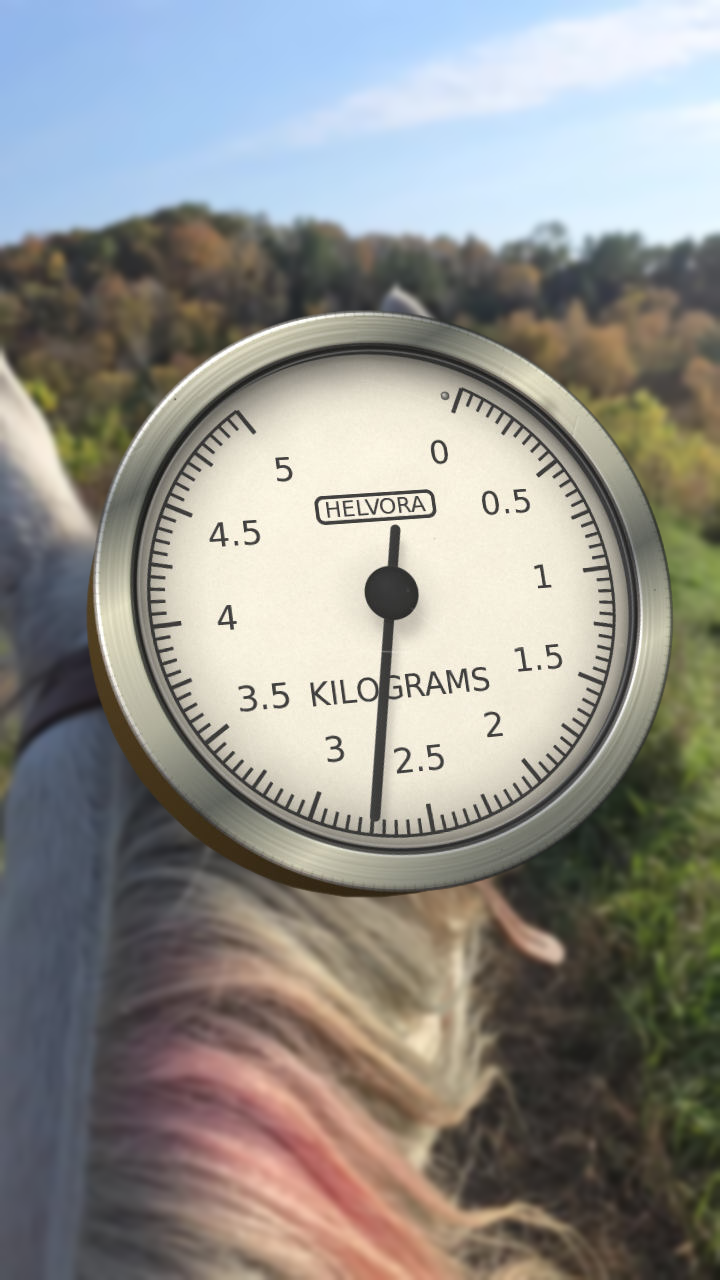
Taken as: 2.75 kg
